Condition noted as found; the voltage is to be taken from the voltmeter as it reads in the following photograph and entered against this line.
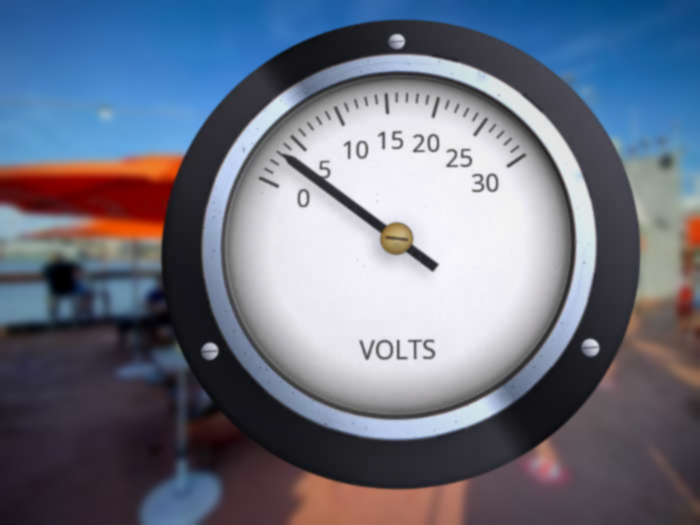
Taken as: 3 V
